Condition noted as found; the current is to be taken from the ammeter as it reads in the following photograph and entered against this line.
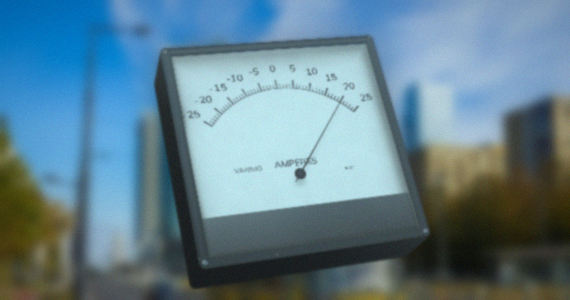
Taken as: 20 A
